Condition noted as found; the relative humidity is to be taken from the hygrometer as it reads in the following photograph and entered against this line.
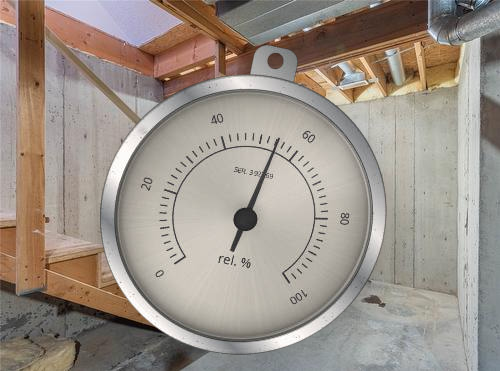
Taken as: 54 %
